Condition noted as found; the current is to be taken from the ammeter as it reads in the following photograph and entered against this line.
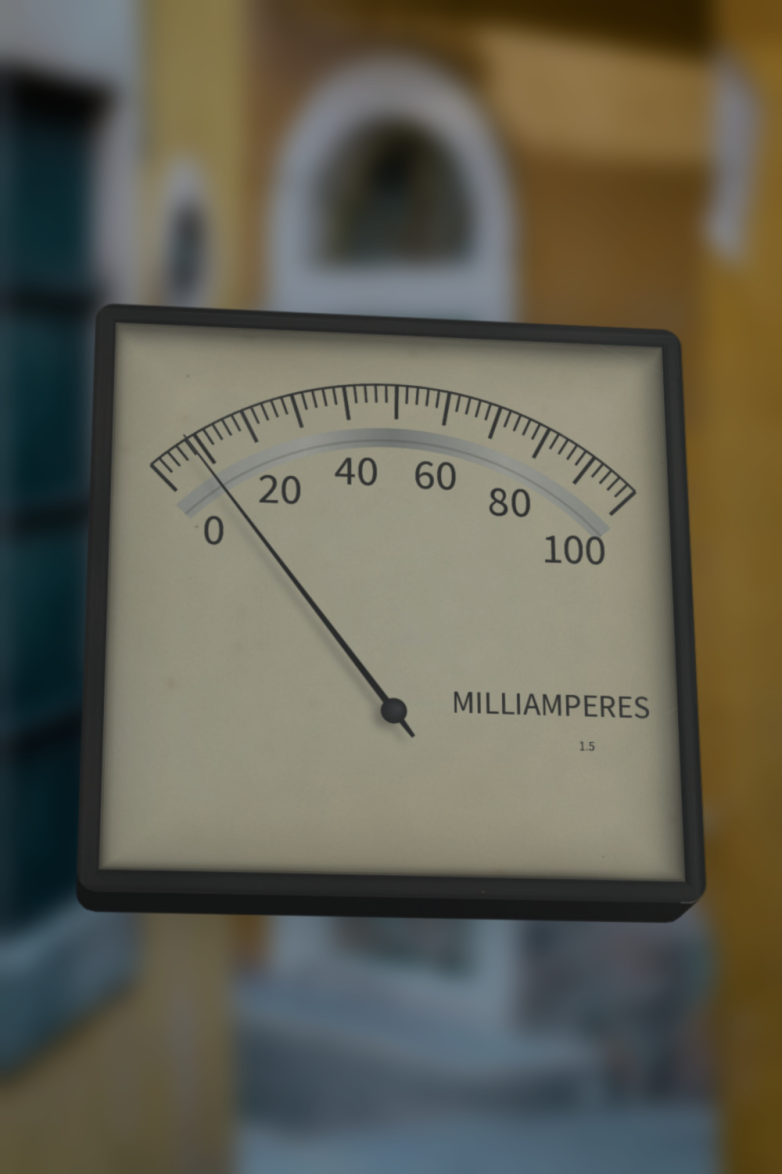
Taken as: 8 mA
